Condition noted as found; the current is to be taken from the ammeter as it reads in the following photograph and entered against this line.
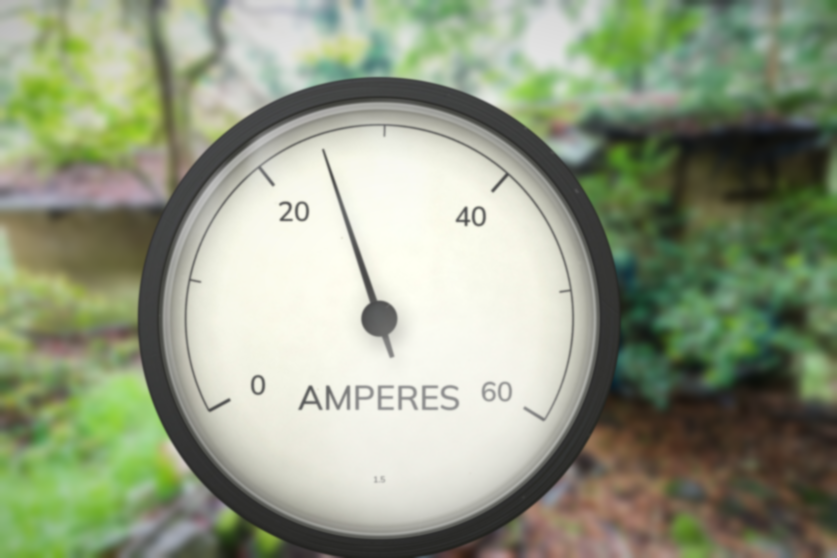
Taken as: 25 A
